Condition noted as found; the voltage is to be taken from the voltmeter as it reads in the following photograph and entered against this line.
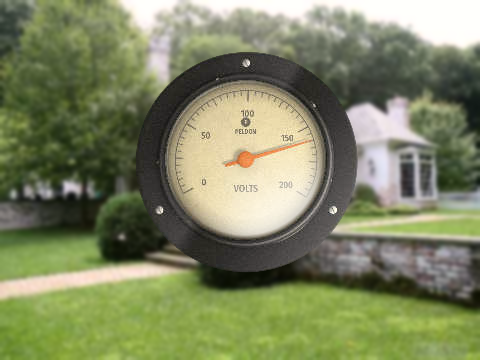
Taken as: 160 V
